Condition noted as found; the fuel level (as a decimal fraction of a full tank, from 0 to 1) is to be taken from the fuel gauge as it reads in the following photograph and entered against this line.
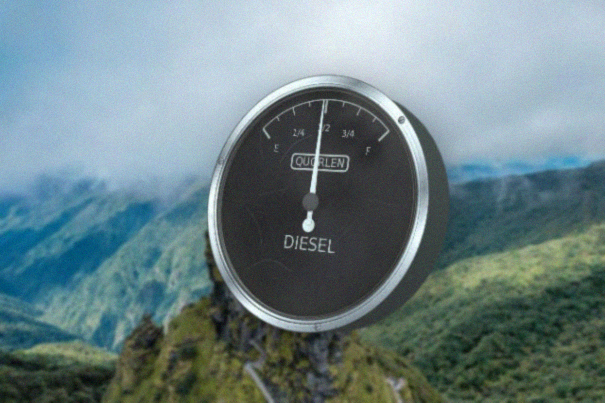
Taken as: 0.5
